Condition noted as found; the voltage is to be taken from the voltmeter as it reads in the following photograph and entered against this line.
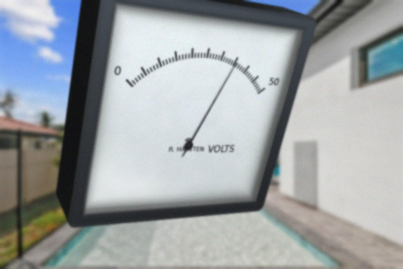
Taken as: 35 V
